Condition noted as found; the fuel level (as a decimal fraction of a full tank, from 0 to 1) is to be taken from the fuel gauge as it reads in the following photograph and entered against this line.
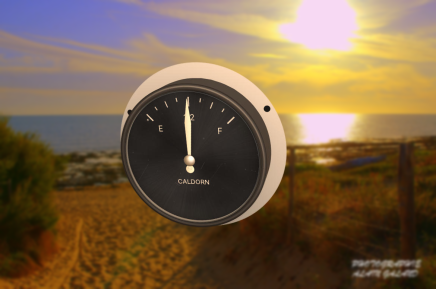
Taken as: 0.5
